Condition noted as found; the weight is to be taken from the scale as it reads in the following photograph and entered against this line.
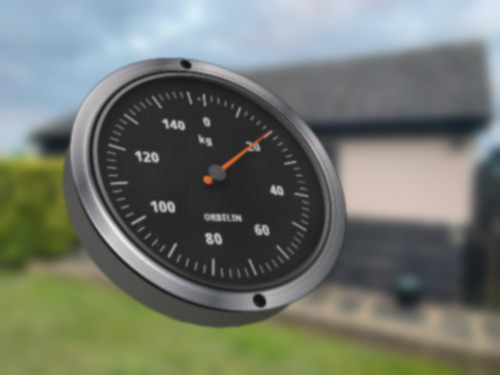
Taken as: 20 kg
